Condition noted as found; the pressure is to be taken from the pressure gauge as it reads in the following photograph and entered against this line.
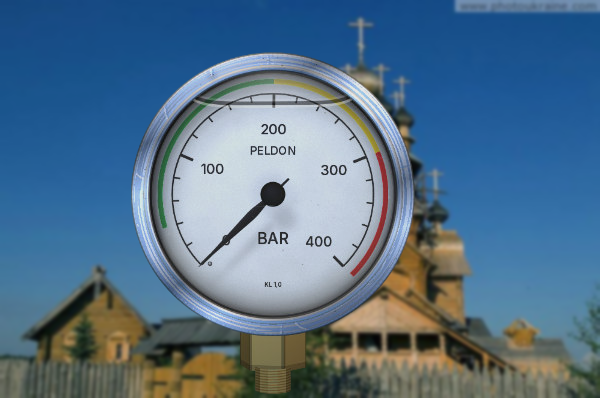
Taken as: 0 bar
